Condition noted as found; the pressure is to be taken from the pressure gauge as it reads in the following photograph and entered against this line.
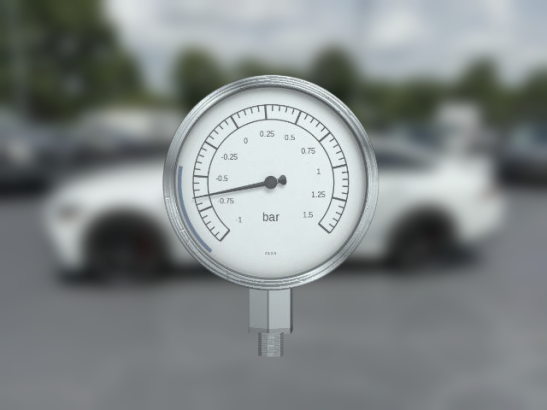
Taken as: -0.65 bar
